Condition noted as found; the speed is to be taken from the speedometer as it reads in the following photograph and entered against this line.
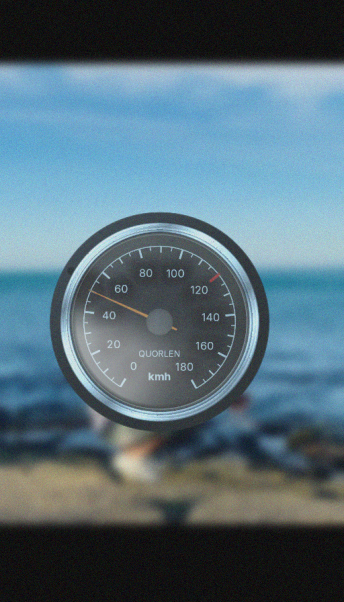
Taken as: 50 km/h
